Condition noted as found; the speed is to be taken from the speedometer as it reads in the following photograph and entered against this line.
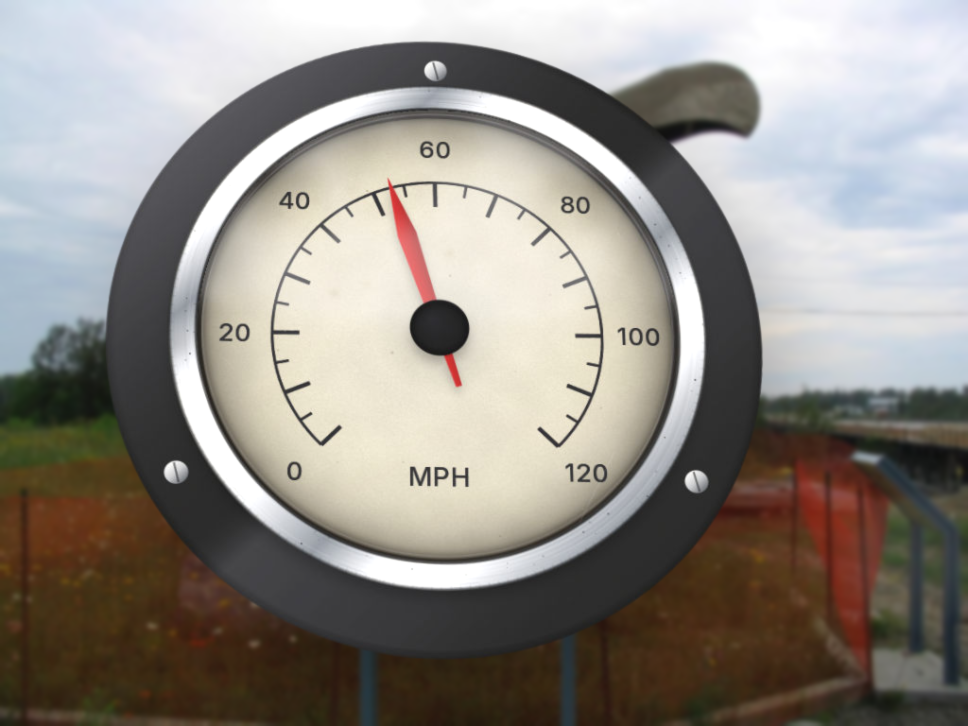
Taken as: 52.5 mph
